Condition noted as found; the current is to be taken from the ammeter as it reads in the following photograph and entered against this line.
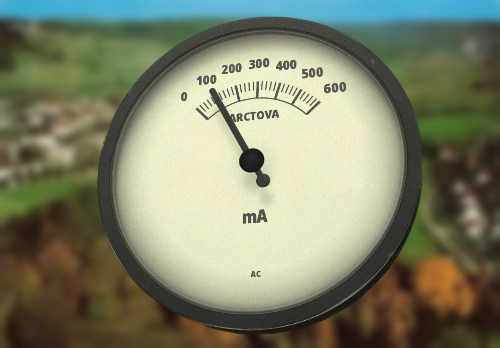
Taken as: 100 mA
